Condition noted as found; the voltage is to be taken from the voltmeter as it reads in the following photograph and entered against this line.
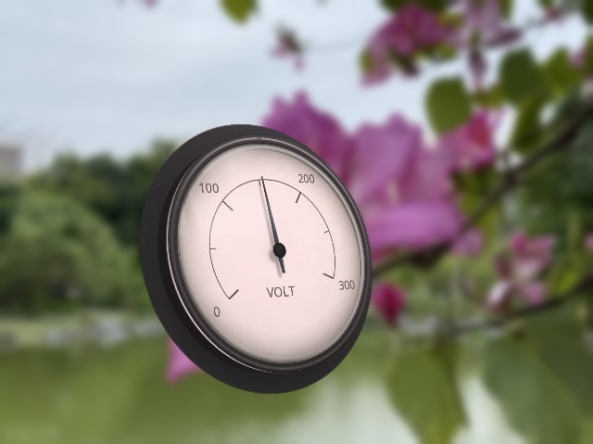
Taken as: 150 V
